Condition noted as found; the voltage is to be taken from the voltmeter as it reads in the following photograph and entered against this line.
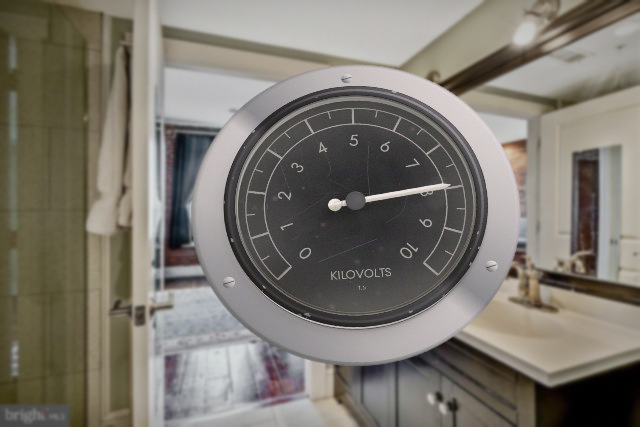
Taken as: 8 kV
